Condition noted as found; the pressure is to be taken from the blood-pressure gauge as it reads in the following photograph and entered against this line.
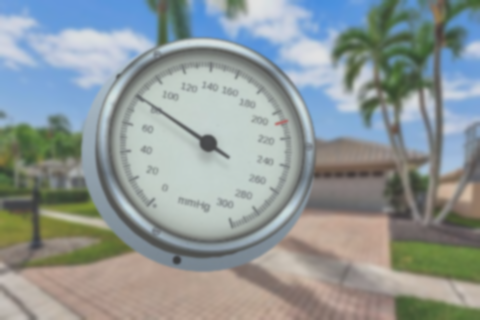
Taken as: 80 mmHg
